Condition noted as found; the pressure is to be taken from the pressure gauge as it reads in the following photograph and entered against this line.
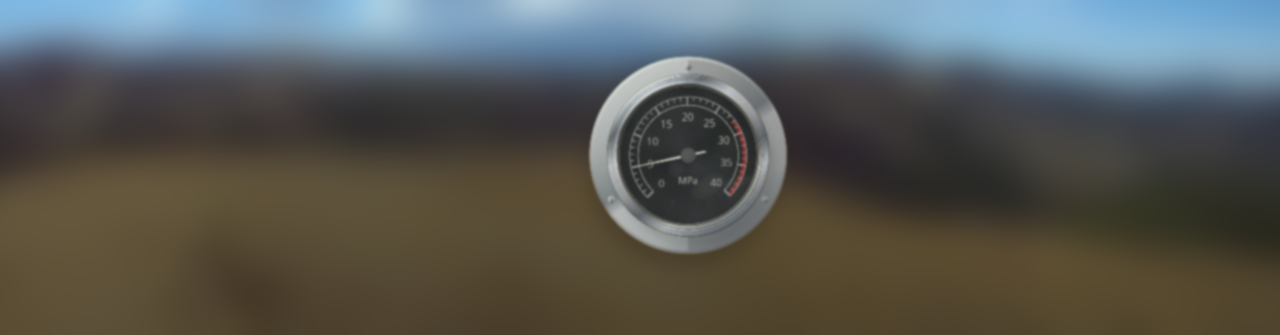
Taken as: 5 MPa
